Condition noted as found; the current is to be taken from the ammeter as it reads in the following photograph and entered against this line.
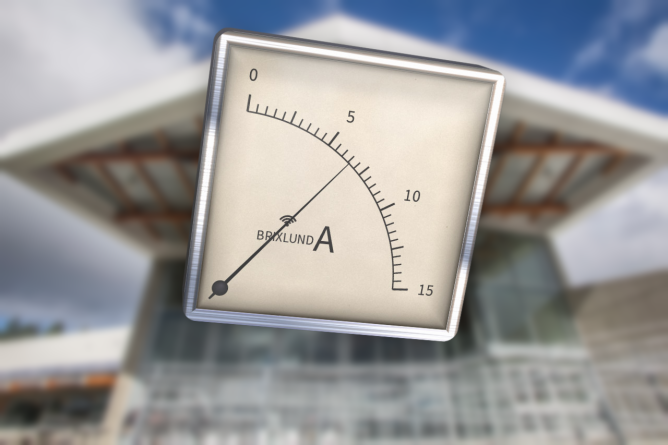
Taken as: 6.5 A
